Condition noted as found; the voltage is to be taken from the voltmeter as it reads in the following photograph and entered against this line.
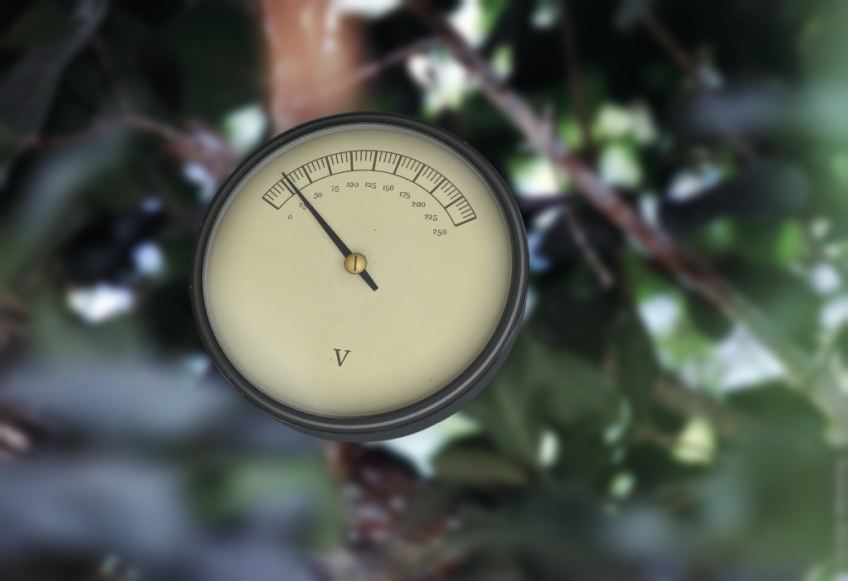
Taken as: 30 V
